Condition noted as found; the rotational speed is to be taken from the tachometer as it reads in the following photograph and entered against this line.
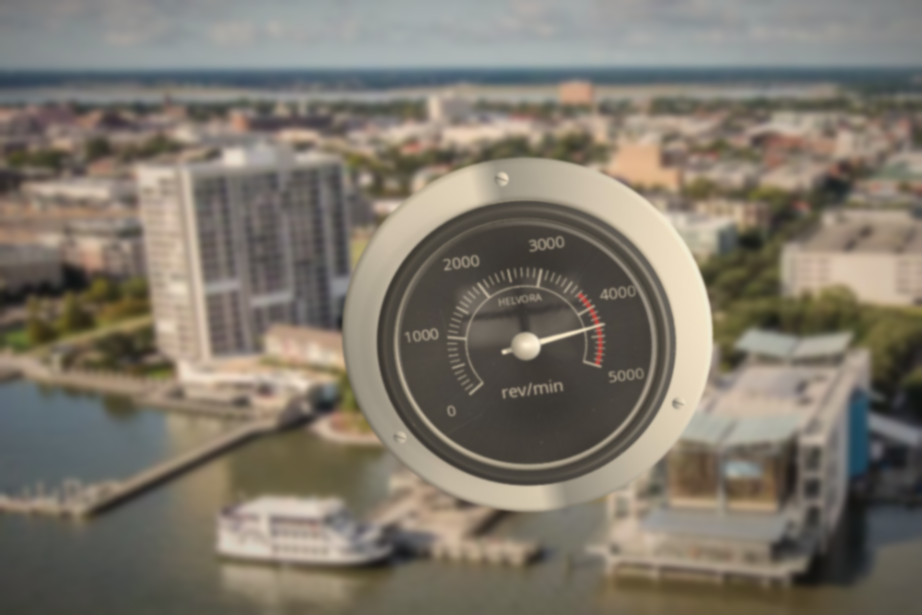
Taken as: 4300 rpm
